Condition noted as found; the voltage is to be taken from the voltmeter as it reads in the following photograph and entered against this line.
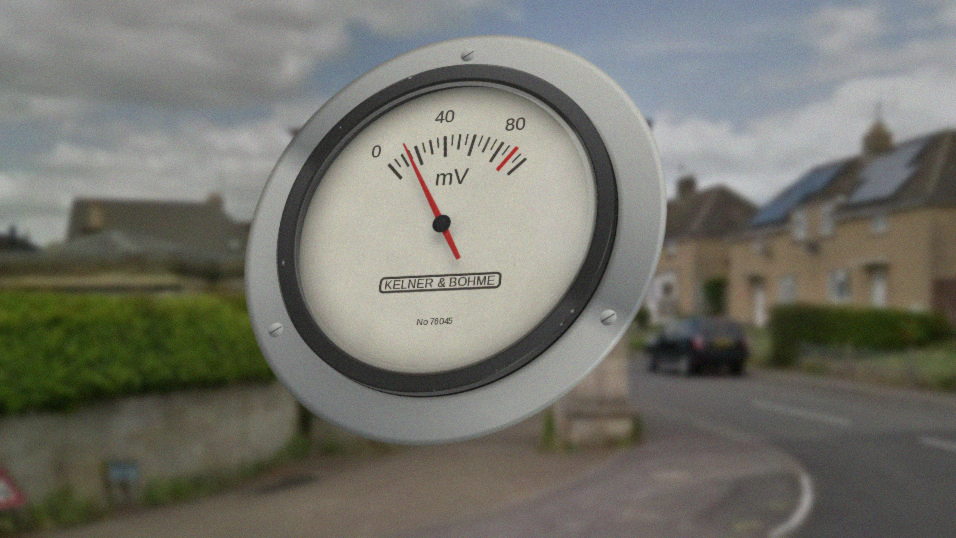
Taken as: 15 mV
